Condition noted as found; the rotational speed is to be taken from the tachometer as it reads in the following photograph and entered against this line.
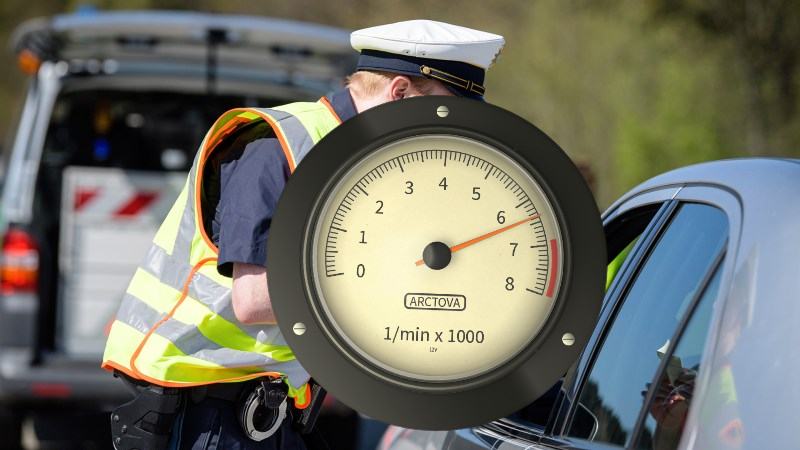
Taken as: 6400 rpm
